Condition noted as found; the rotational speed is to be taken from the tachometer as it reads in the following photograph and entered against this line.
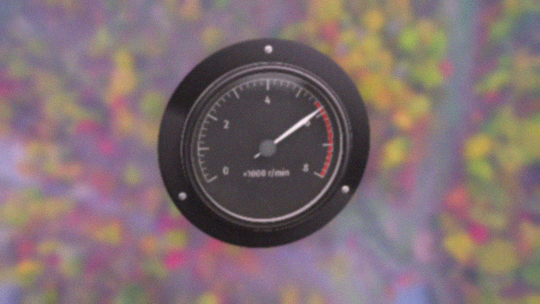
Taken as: 5800 rpm
